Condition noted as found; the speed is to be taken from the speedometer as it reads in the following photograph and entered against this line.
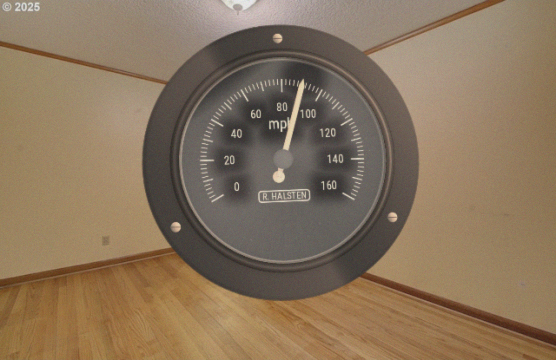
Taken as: 90 mph
